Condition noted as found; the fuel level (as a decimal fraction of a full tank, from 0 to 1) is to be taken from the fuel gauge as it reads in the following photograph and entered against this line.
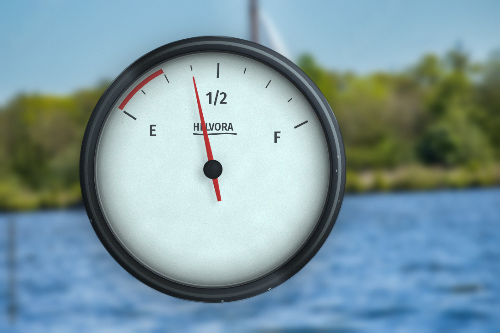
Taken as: 0.375
